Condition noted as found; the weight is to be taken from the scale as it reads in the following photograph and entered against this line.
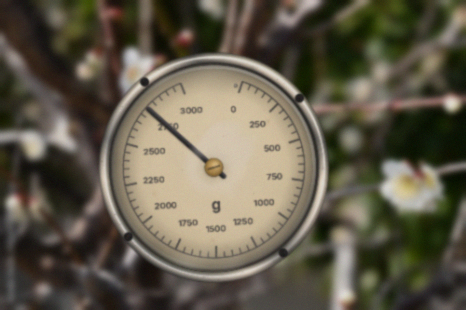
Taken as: 2750 g
